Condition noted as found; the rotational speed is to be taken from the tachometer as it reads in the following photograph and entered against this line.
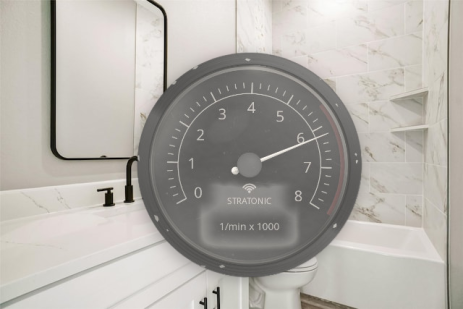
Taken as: 6200 rpm
